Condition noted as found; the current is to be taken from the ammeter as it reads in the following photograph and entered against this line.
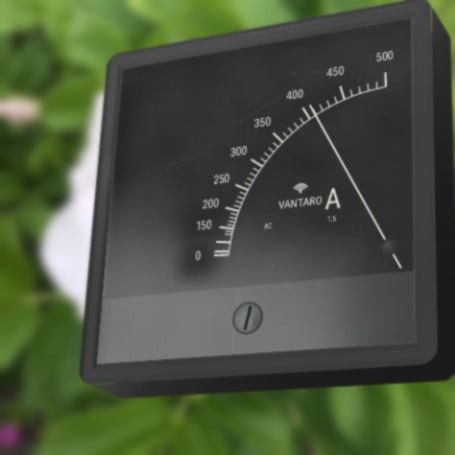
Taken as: 410 A
